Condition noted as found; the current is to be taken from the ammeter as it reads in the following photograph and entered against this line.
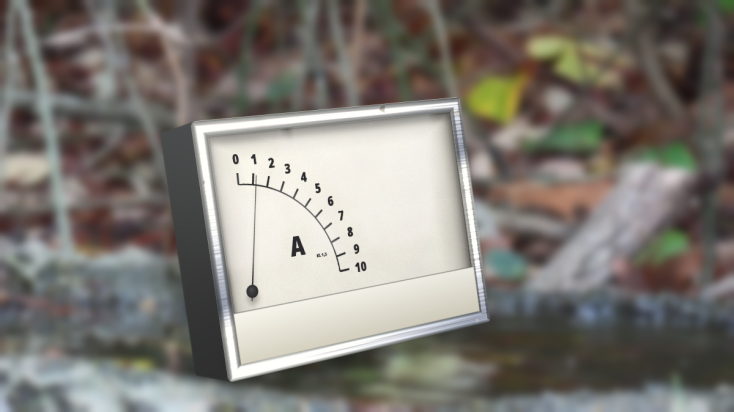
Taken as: 1 A
